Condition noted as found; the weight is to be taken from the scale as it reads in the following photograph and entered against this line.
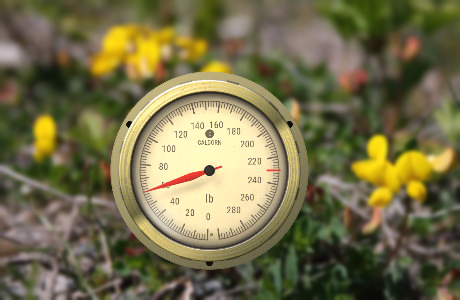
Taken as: 60 lb
